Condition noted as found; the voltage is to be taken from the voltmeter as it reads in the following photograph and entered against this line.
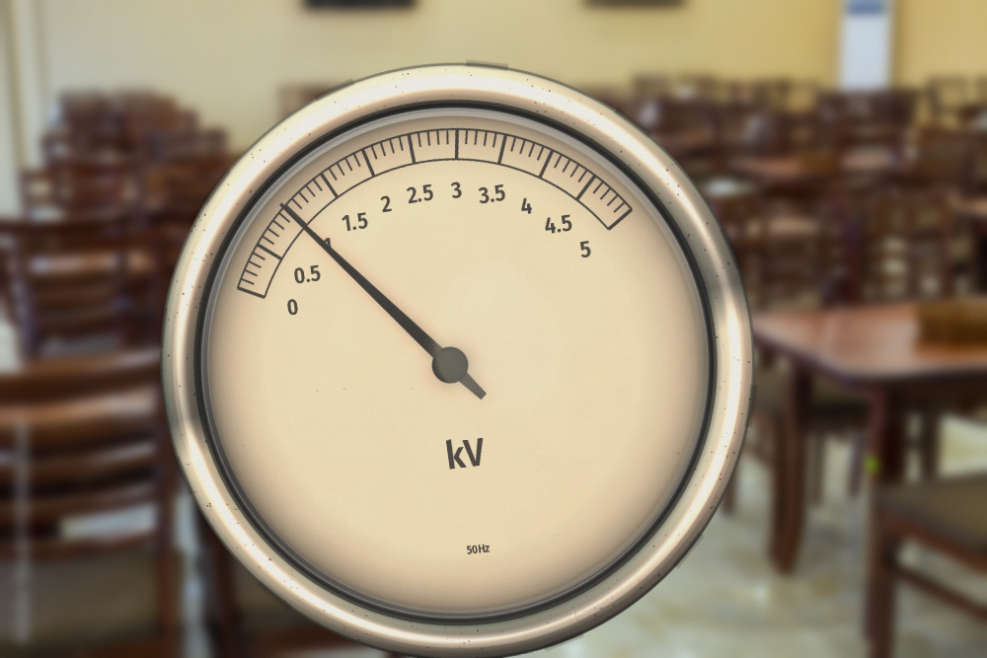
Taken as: 1 kV
